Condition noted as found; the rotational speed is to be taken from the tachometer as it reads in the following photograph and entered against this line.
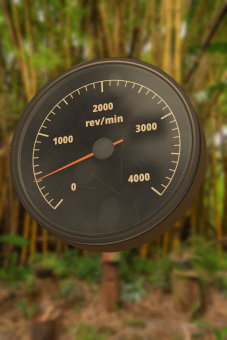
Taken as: 400 rpm
